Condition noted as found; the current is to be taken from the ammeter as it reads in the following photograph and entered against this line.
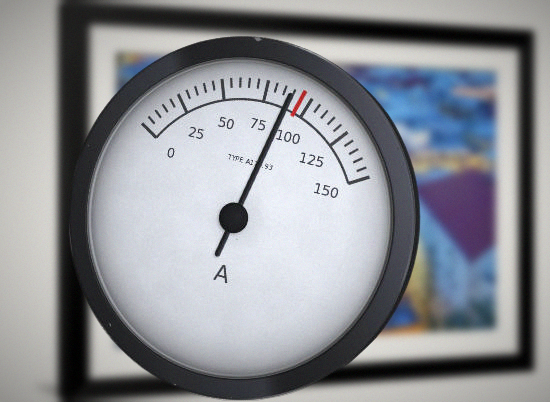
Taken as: 90 A
